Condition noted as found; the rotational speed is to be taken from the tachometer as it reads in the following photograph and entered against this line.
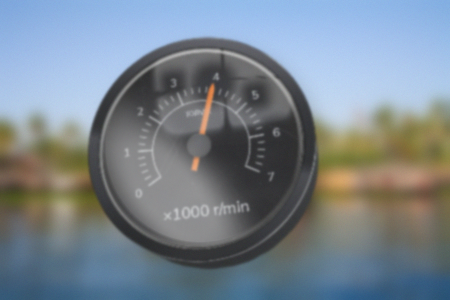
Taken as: 4000 rpm
